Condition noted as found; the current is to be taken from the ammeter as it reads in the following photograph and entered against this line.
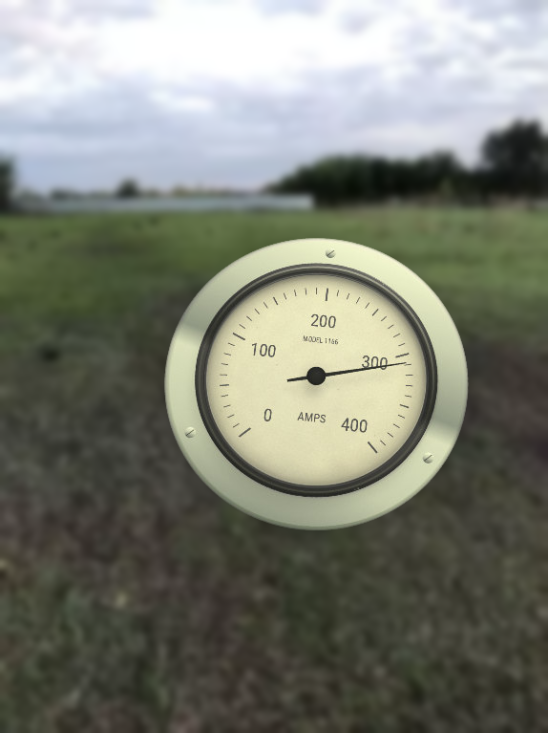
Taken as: 310 A
